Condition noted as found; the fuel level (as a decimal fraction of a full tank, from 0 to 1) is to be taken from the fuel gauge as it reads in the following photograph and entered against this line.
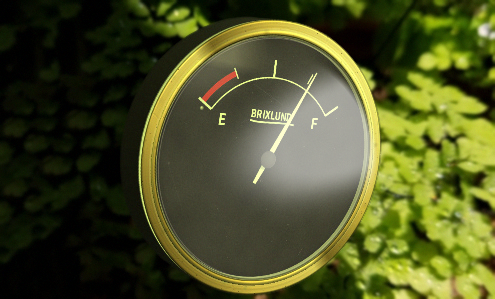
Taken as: 0.75
